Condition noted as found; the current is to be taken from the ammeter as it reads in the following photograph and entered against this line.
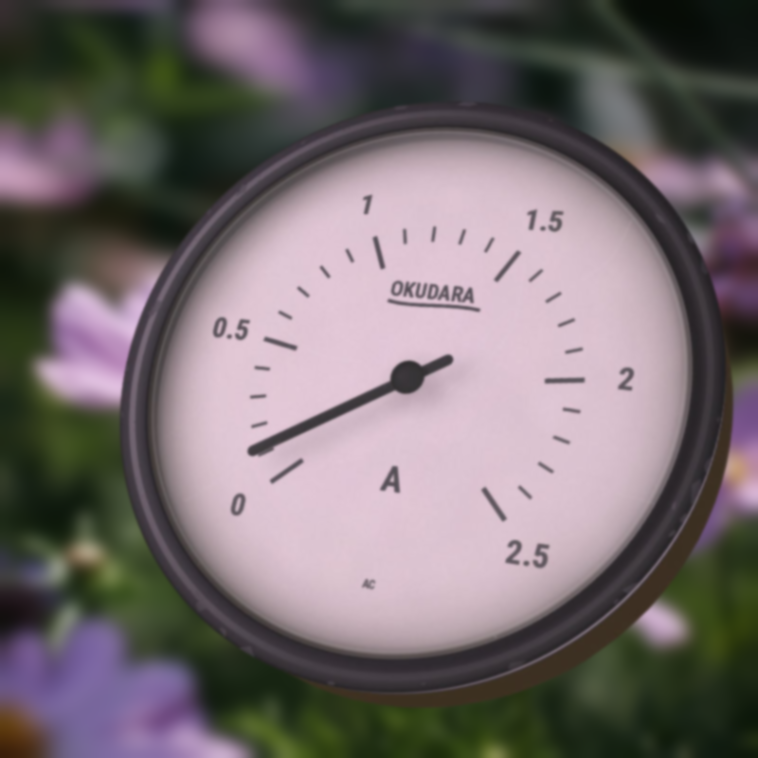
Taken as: 0.1 A
